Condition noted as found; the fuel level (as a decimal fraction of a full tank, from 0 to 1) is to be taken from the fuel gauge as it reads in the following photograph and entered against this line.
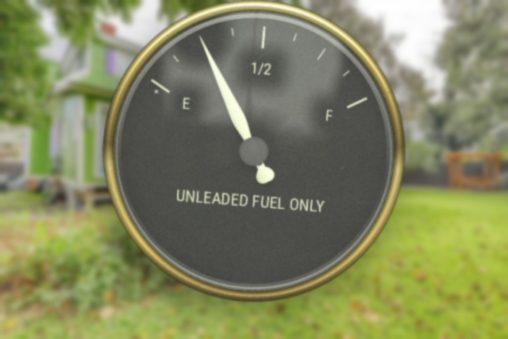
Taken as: 0.25
